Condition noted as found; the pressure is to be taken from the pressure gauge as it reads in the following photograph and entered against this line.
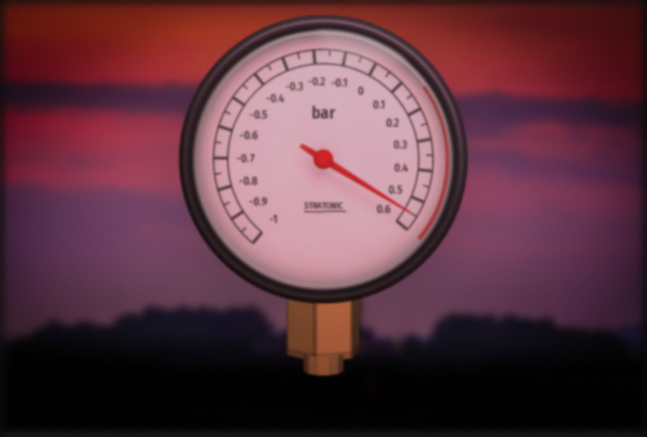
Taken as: 0.55 bar
